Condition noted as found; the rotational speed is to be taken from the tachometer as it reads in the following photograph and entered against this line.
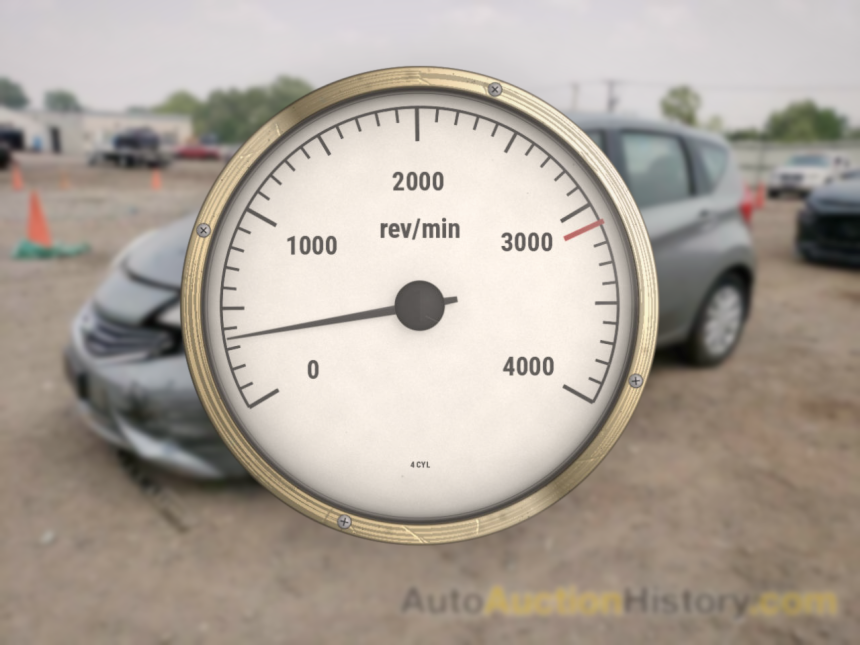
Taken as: 350 rpm
